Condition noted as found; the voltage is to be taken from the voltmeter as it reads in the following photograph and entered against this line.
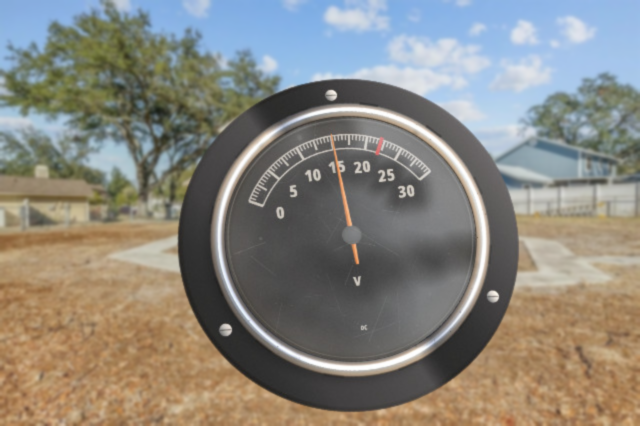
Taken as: 15 V
